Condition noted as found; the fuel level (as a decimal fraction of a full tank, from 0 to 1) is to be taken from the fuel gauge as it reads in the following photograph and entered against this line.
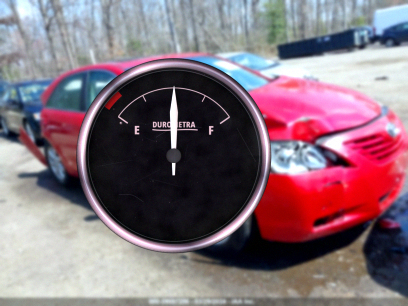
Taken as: 0.5
